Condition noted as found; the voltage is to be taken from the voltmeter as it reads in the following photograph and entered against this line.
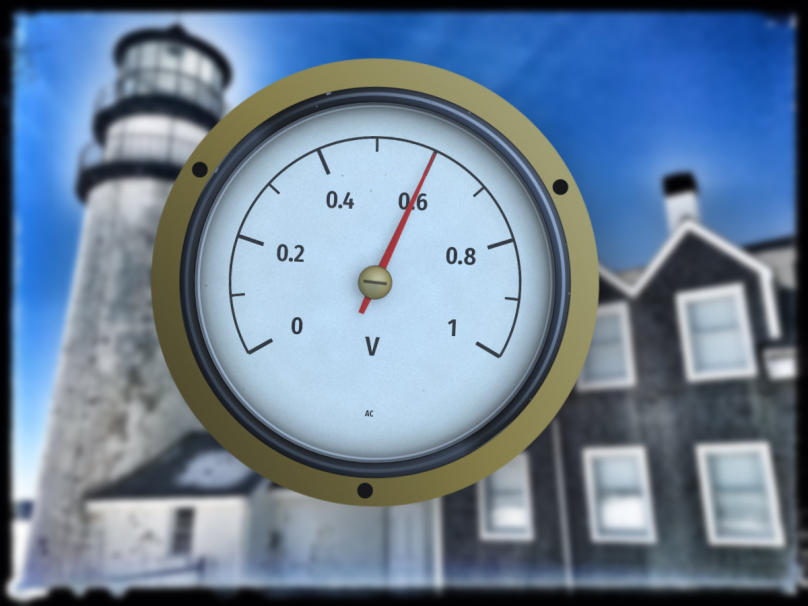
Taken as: 0.6 V
